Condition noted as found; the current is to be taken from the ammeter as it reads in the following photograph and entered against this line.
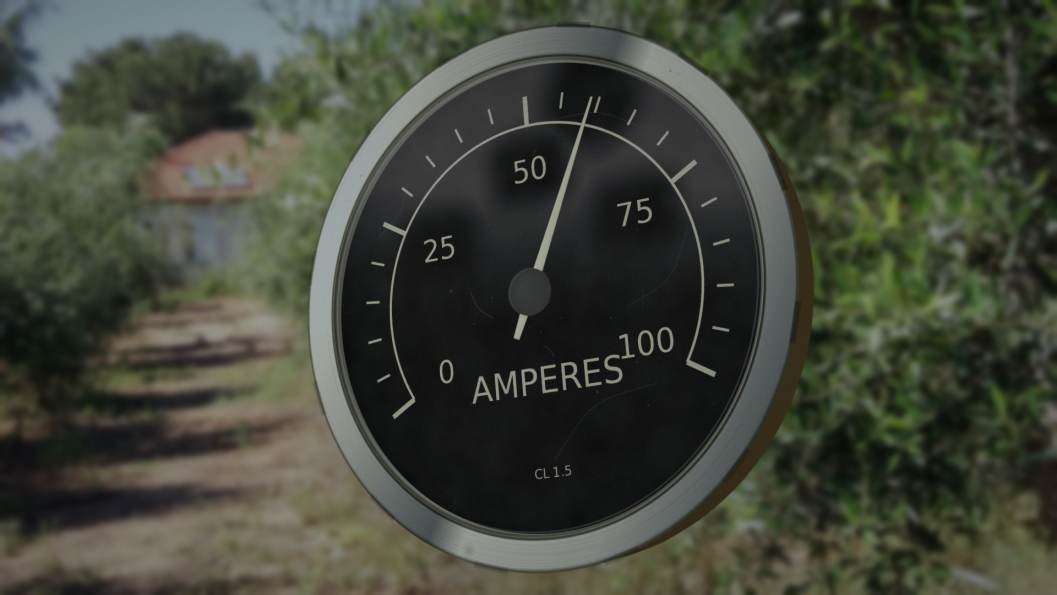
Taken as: 60 A
